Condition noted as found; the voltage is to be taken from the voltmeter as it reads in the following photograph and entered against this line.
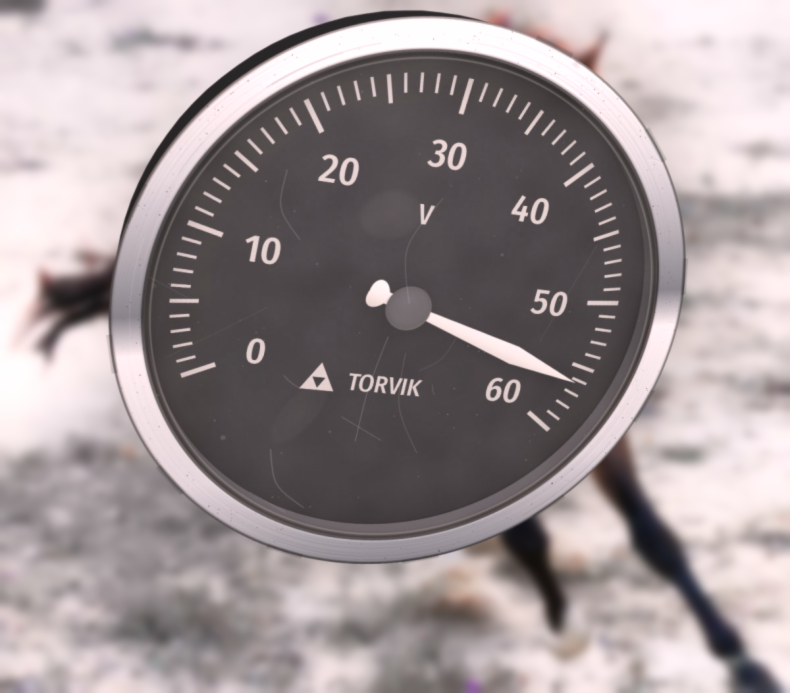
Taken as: 56 V
